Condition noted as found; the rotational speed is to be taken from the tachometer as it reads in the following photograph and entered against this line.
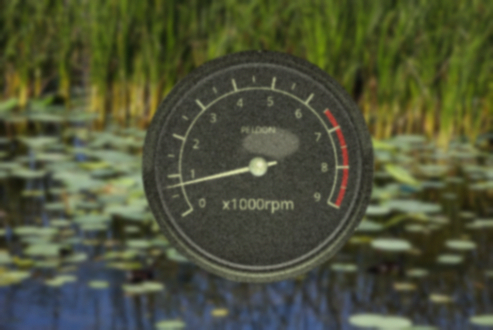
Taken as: 750 rpm
